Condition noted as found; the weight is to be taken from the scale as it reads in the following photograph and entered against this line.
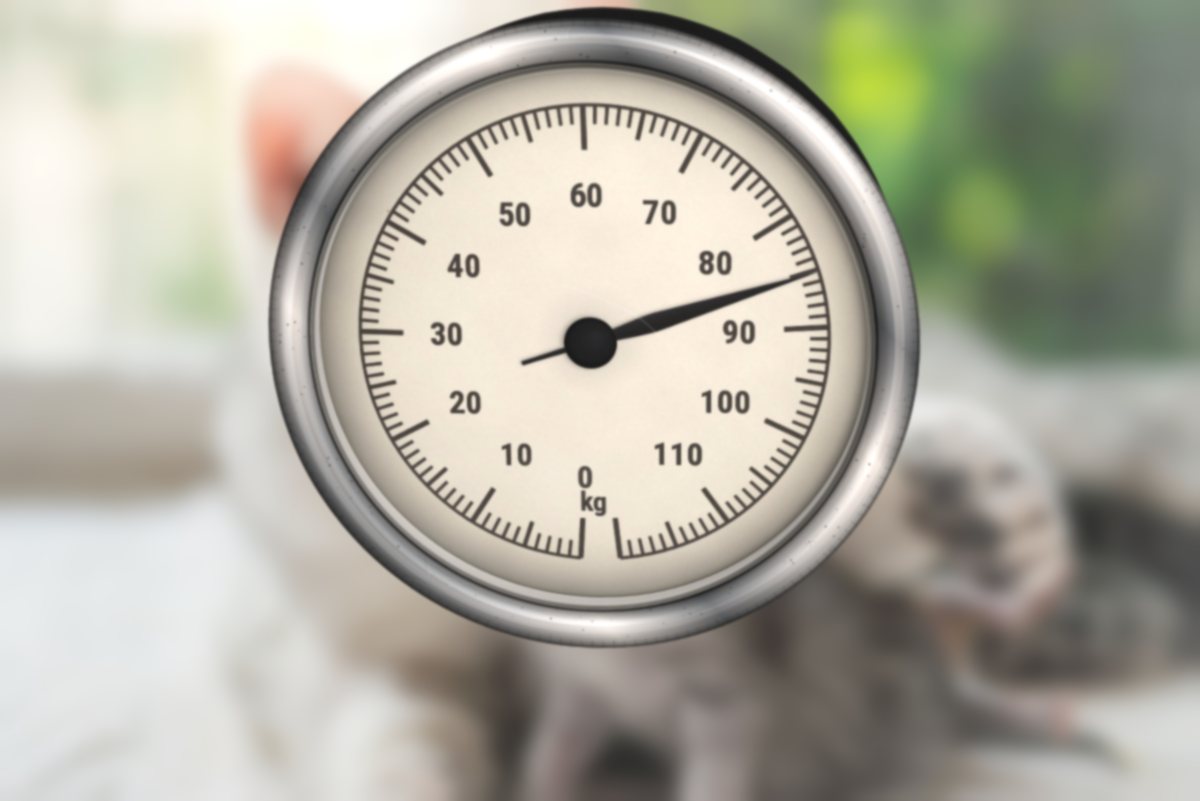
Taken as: 85 kg
